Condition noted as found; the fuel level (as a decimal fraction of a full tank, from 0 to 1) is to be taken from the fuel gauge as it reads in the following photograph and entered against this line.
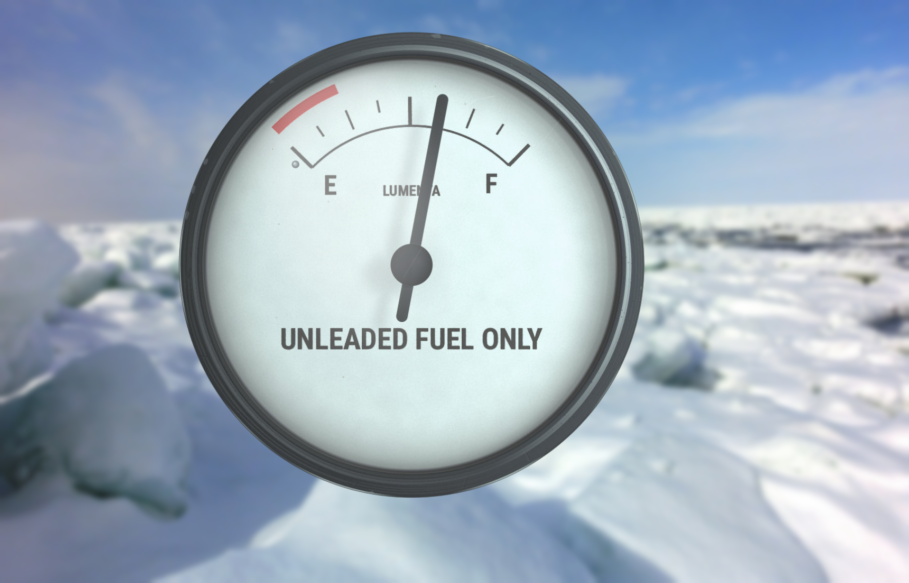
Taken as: 0.625
